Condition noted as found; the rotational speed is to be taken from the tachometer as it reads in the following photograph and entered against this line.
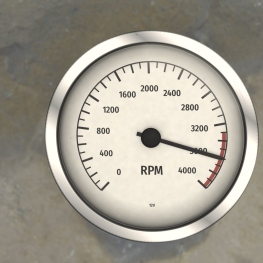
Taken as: 3600 rpm
